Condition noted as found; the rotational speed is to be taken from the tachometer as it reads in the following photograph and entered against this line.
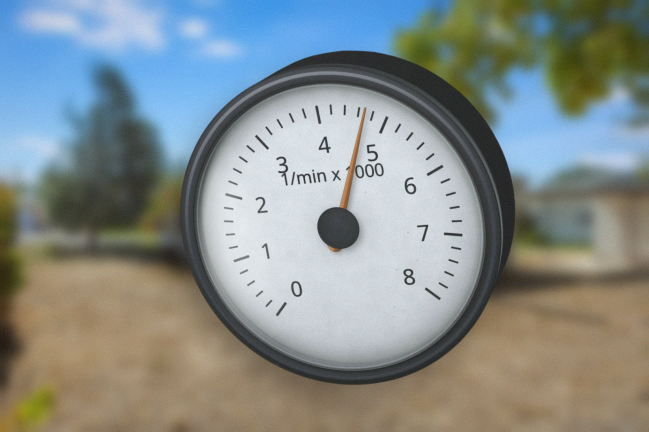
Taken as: 4700 rpm
